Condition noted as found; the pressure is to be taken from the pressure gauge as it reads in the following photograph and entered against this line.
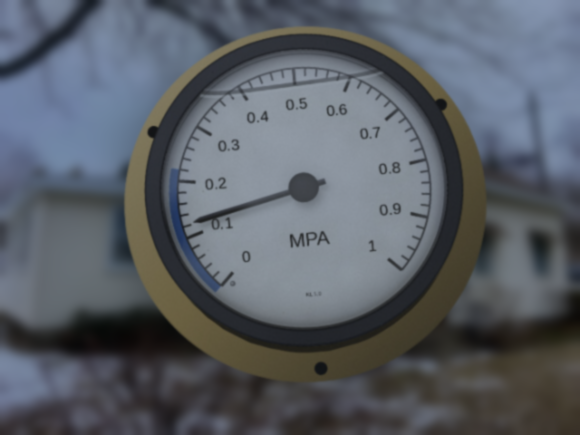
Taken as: 0.12 MPa
